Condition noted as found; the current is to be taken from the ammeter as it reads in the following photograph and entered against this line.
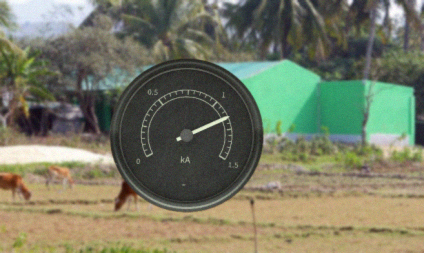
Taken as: 1.15 kA
